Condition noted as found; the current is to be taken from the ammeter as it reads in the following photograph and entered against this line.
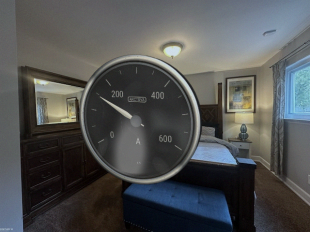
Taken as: 150 A
